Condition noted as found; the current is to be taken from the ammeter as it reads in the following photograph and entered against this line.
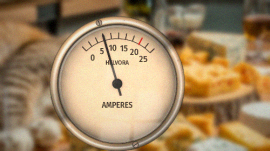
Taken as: 7.5 A
